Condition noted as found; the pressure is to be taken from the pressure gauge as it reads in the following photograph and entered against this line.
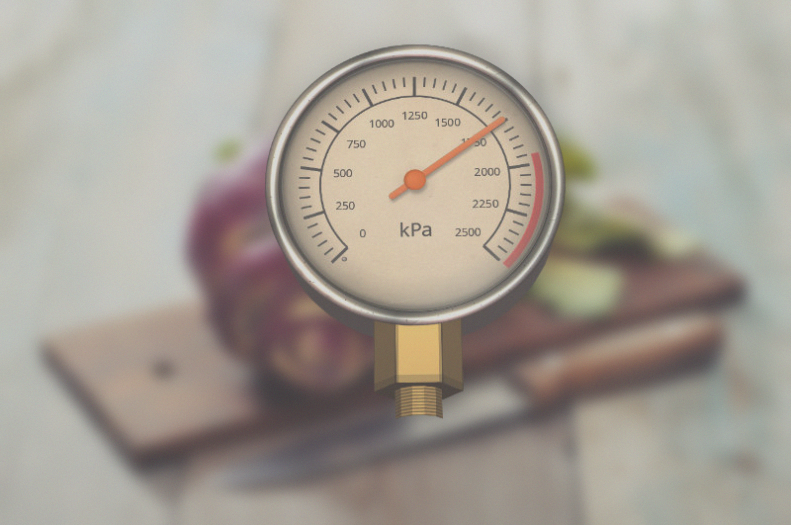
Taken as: 1750 kPa
